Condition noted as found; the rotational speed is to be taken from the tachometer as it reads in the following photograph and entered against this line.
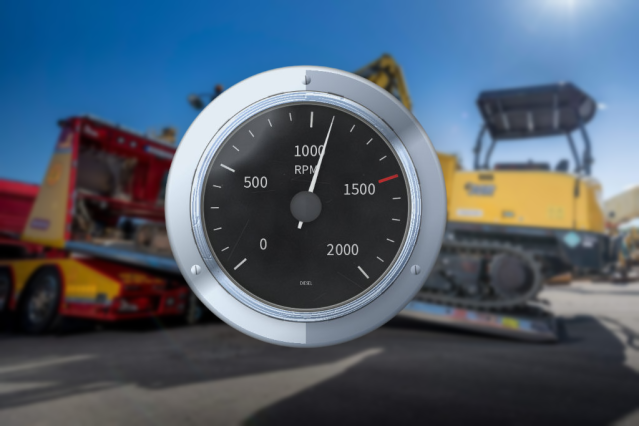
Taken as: 1100 rpm
